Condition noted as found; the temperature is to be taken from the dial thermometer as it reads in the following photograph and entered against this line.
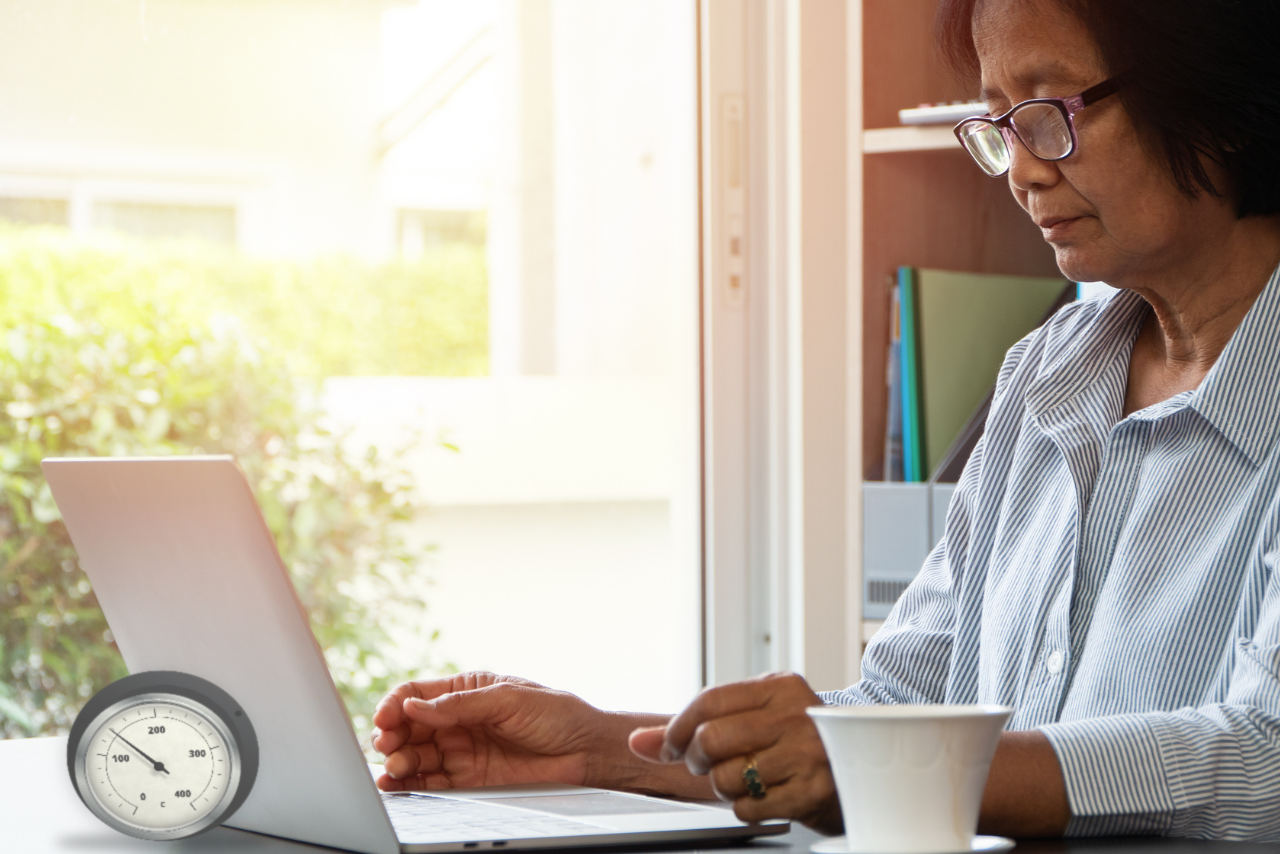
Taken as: 140 °C
